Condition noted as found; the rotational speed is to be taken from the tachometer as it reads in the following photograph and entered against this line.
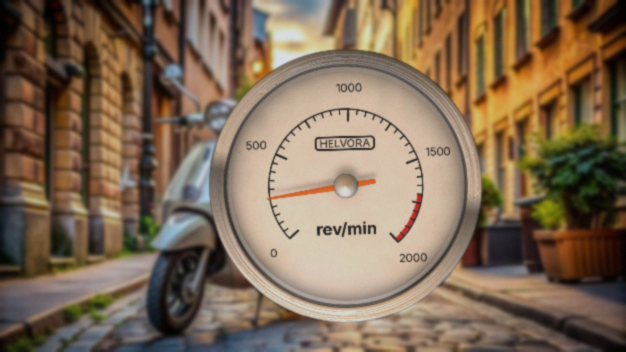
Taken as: 250 rpm
